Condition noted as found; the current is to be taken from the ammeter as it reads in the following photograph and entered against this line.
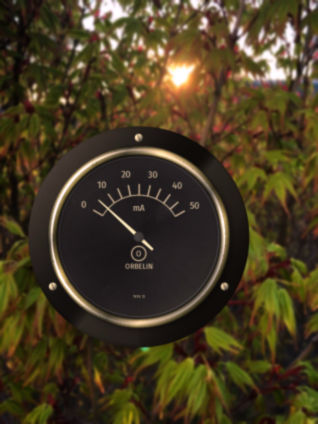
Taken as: 5 mA
